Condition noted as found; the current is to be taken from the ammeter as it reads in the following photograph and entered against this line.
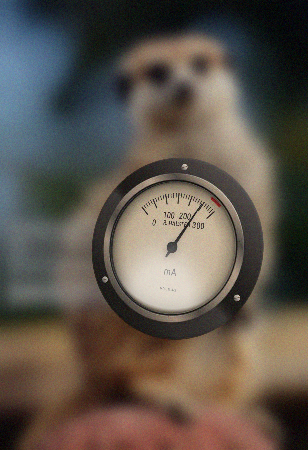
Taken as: 250 mA
